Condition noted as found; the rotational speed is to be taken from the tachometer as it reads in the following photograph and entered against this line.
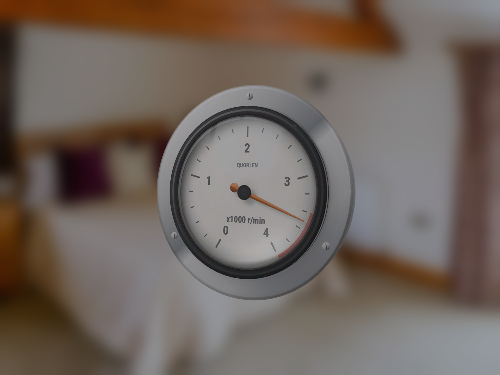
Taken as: 3500 rpm
